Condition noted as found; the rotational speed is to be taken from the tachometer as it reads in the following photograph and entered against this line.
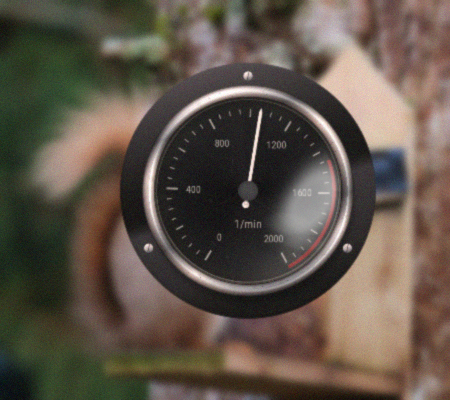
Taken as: 1050 rpm
